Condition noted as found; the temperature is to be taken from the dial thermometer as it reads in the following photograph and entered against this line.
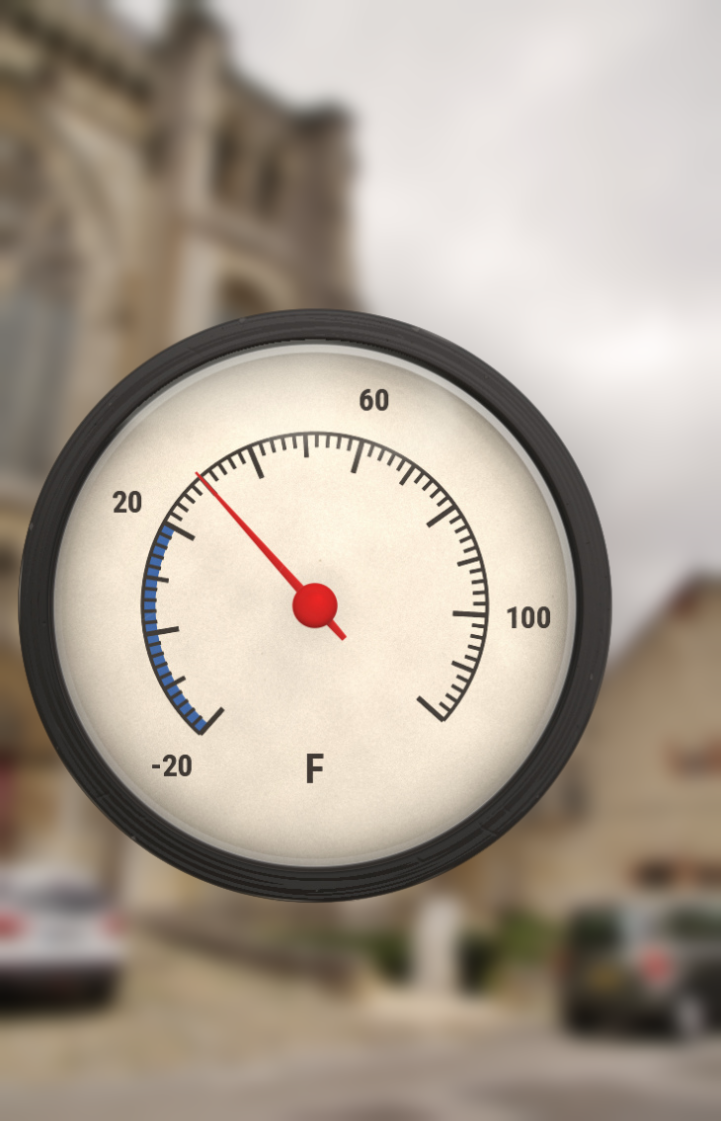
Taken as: 30 °F
